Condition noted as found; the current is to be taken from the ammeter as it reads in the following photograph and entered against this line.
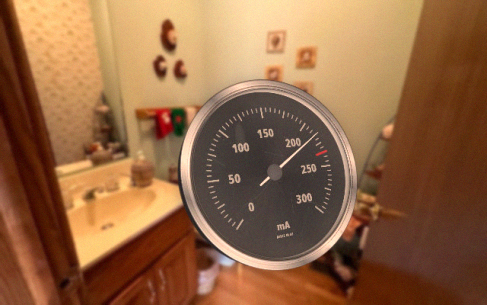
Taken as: 215 mA
